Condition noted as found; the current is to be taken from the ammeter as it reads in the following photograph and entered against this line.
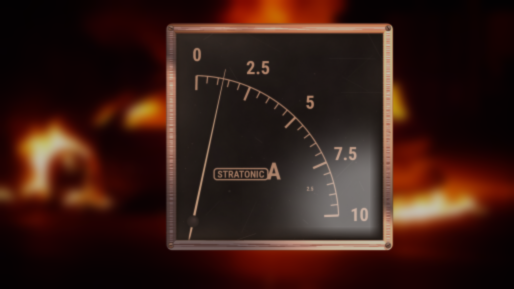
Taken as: 1.25 A
